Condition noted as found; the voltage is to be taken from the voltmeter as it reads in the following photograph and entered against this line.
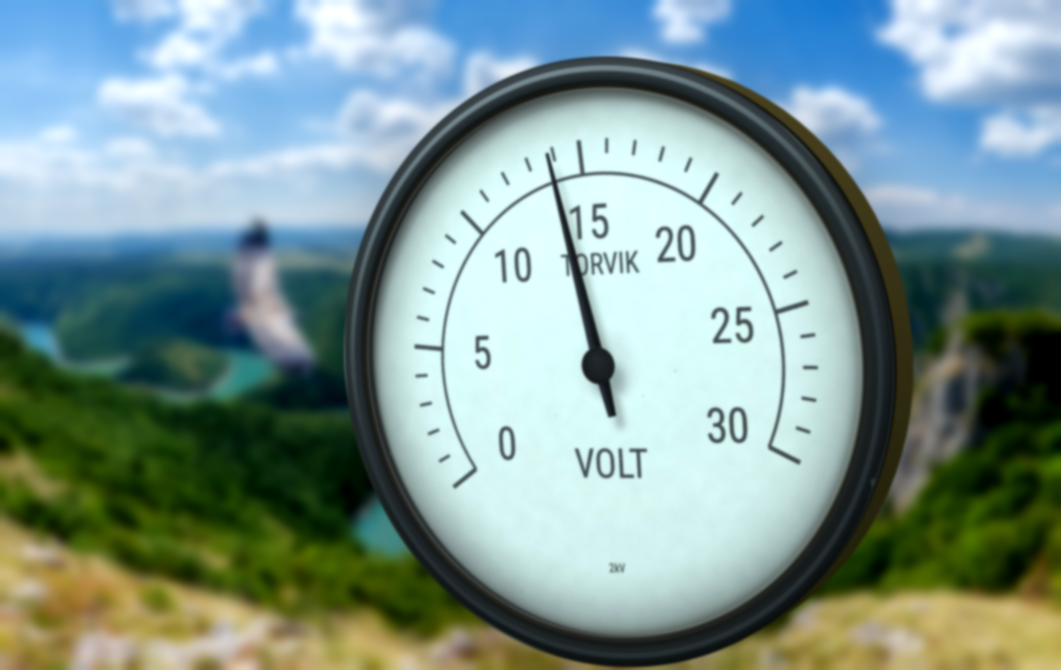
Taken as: 14 V
